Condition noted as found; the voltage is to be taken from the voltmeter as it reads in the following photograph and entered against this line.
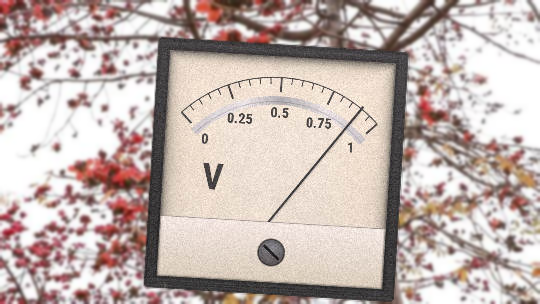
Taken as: 0.9 V
